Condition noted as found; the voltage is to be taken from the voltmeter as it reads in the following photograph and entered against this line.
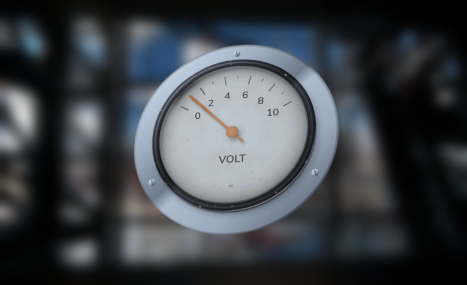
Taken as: 1 V
